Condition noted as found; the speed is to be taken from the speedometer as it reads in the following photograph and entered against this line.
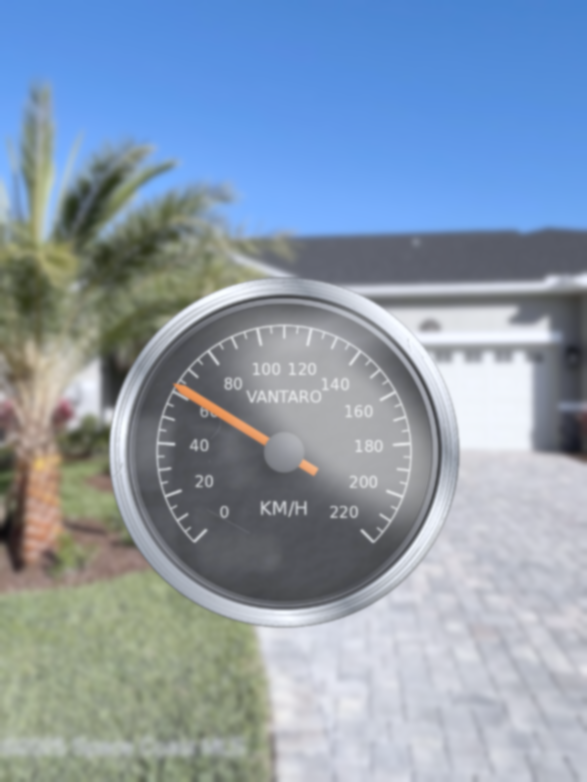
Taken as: 62.5 km/h
